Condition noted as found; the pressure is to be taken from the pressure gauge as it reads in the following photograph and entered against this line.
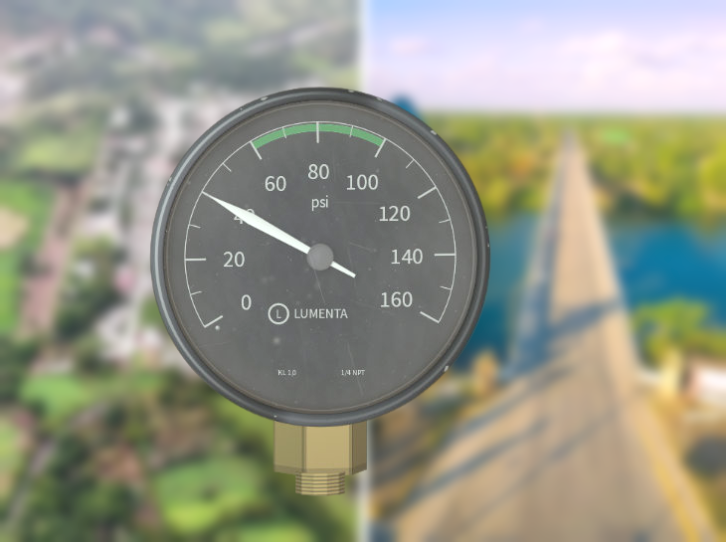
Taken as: 40 psi
